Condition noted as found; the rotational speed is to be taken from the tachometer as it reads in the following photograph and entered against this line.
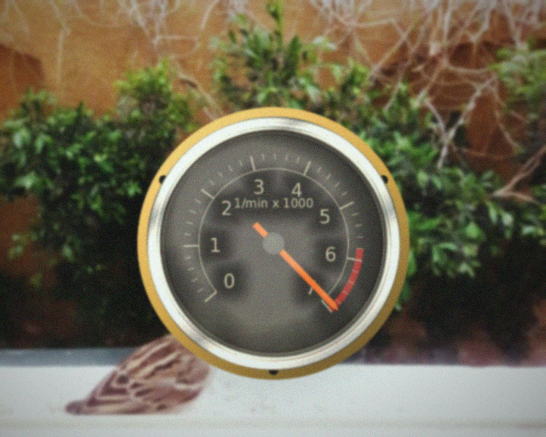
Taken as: 6900 rpm
